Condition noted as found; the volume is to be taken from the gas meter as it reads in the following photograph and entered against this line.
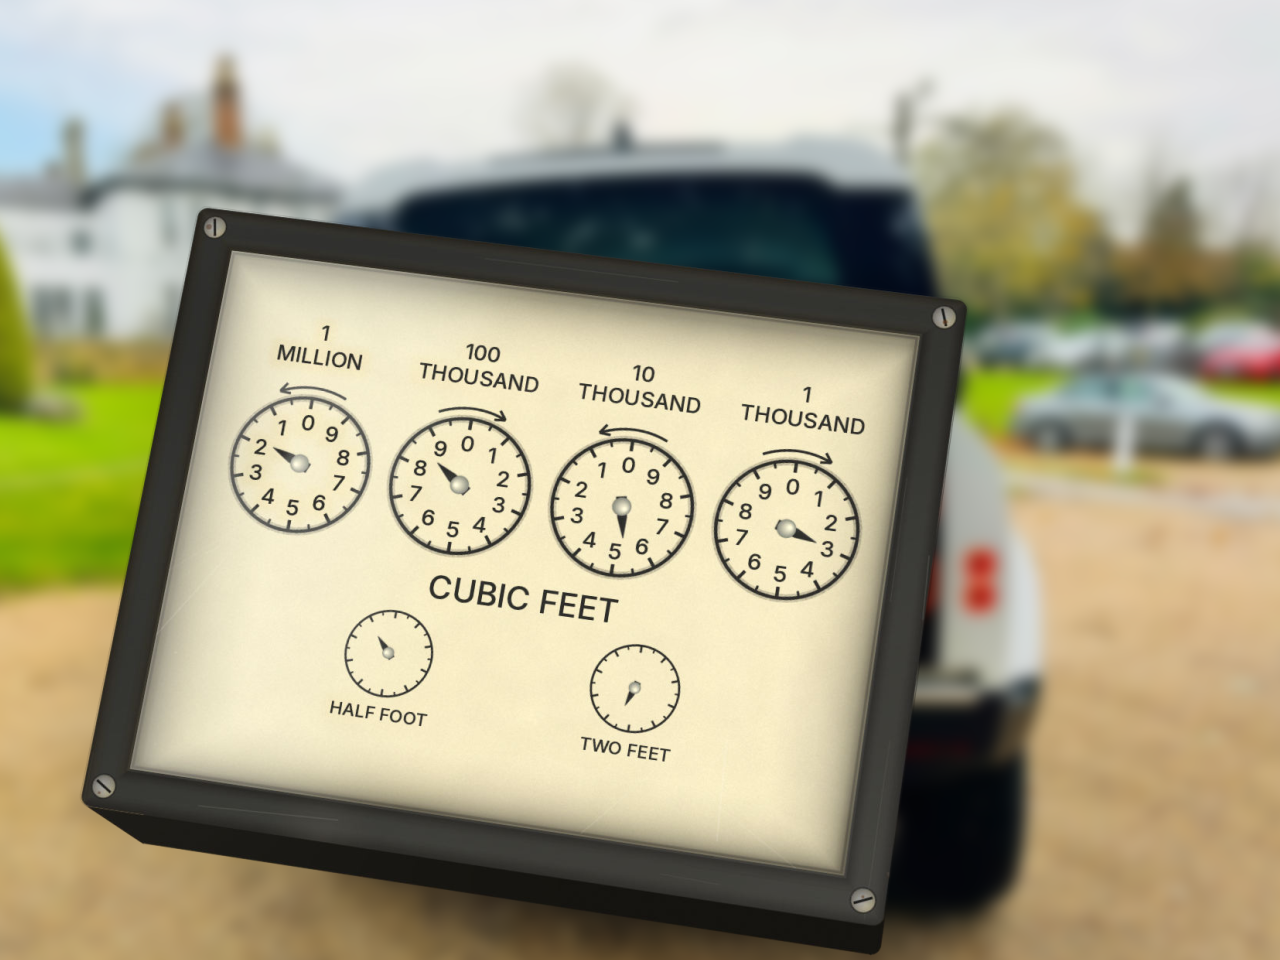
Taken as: 185300 ft³
